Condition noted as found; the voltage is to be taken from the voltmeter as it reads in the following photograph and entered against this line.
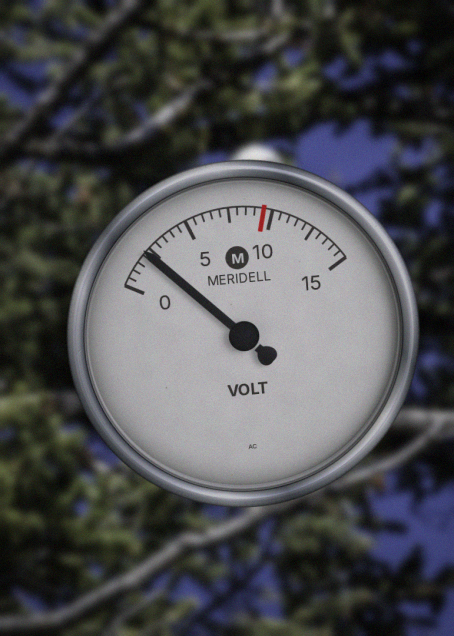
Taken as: 2.25 V
